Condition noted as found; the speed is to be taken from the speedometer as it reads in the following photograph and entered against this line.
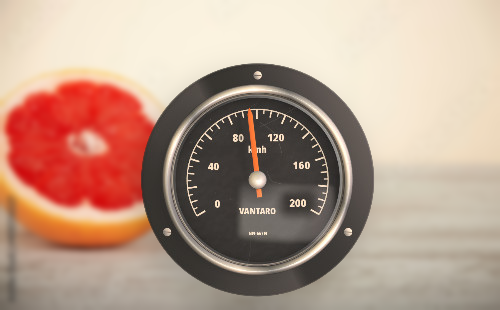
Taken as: 95 km/h
